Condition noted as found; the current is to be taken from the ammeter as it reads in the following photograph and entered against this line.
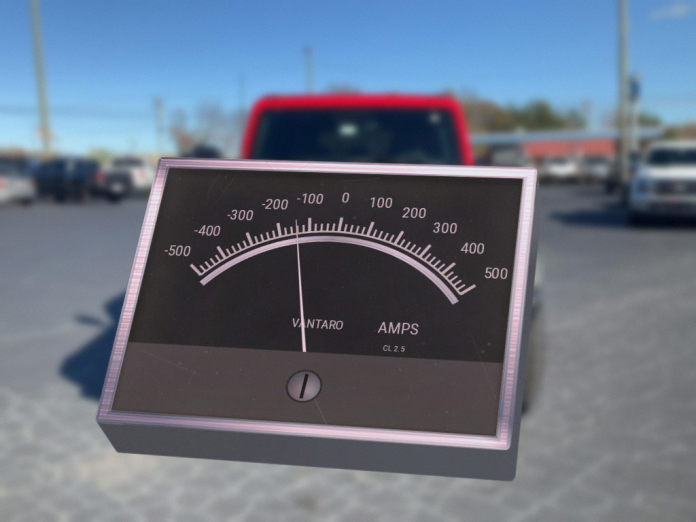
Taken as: -140 A
